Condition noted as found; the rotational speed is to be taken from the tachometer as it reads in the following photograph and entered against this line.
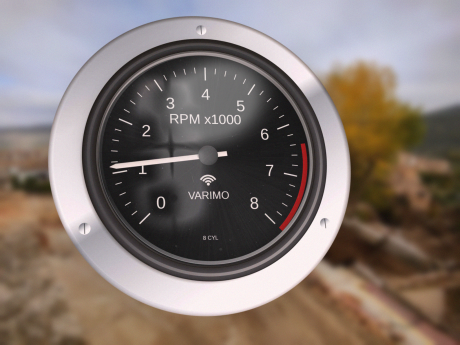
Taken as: 1100 rpm
